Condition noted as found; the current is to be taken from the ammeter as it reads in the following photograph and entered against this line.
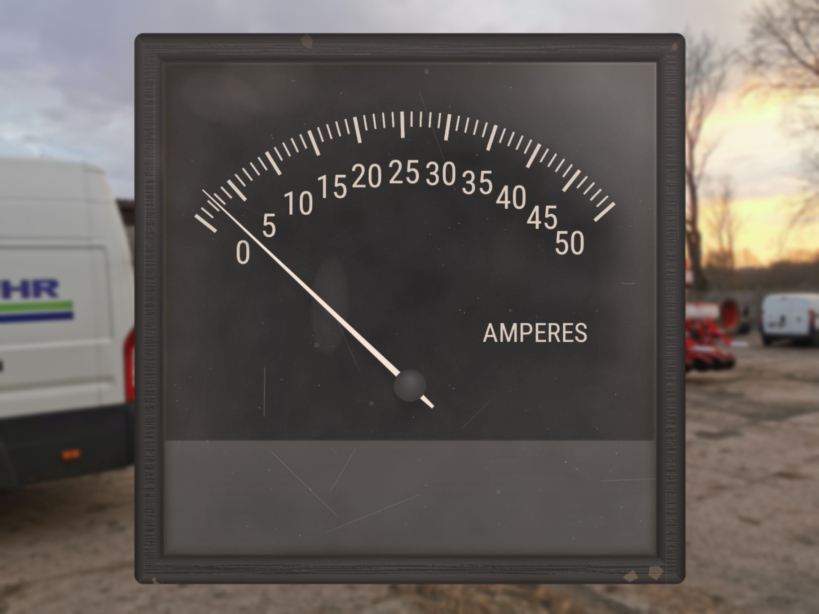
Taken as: 2.5 A
